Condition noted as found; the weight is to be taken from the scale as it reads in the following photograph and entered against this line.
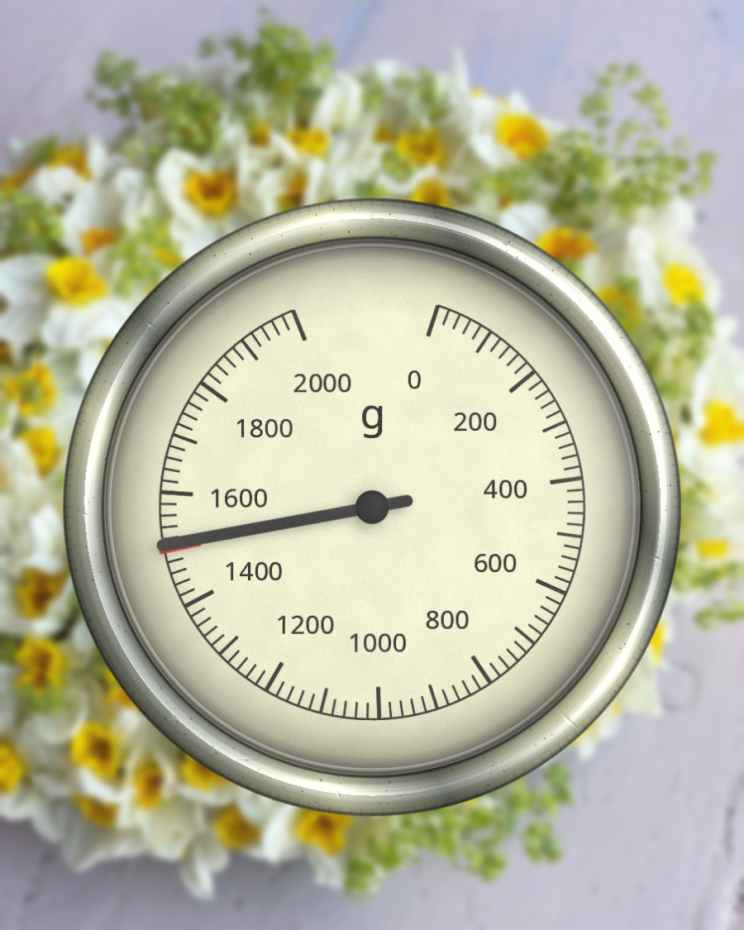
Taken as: 1510 g
